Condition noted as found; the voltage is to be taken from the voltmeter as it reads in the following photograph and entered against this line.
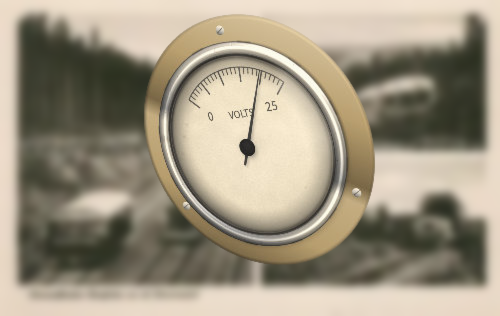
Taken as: 20 V
